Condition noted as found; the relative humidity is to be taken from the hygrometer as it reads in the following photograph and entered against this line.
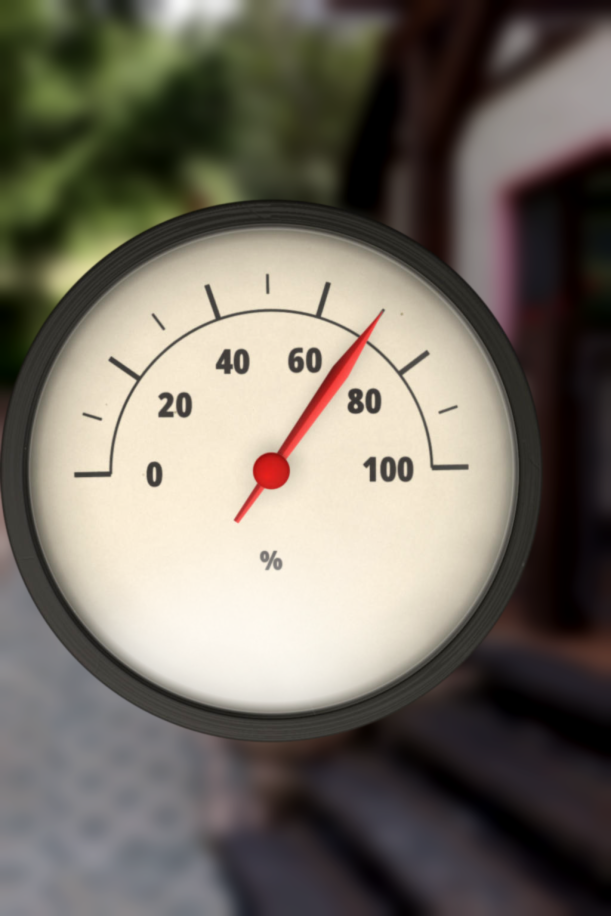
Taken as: 70 %
